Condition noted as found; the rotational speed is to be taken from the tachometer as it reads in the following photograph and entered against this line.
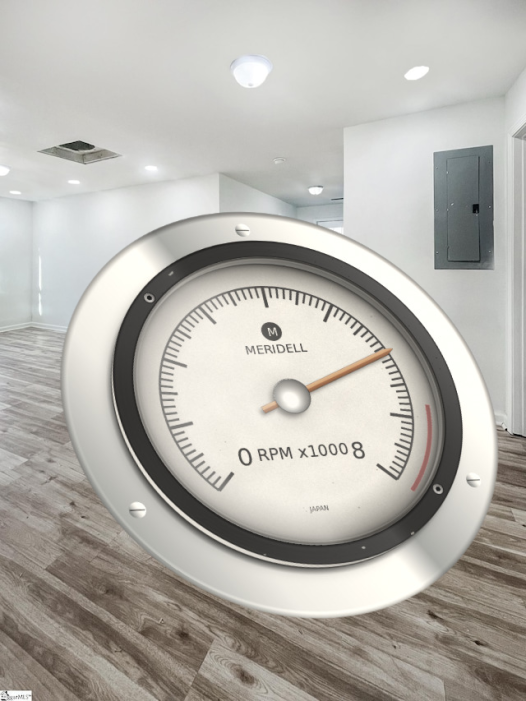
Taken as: 6000 rpm
